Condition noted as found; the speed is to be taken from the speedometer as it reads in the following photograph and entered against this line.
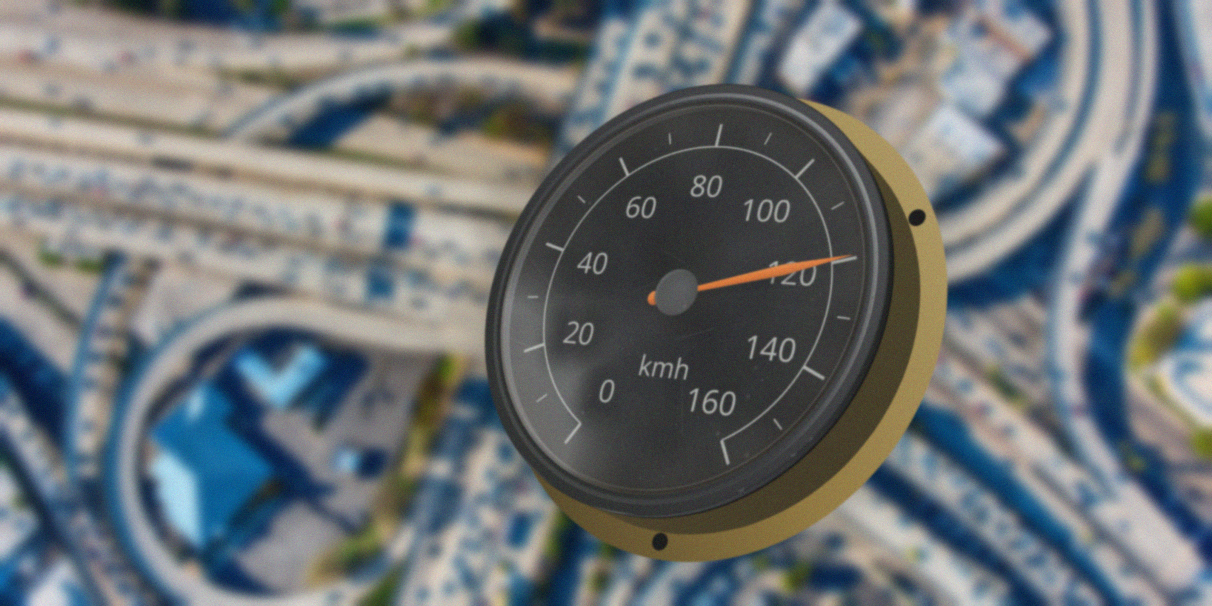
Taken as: 120 km/h
